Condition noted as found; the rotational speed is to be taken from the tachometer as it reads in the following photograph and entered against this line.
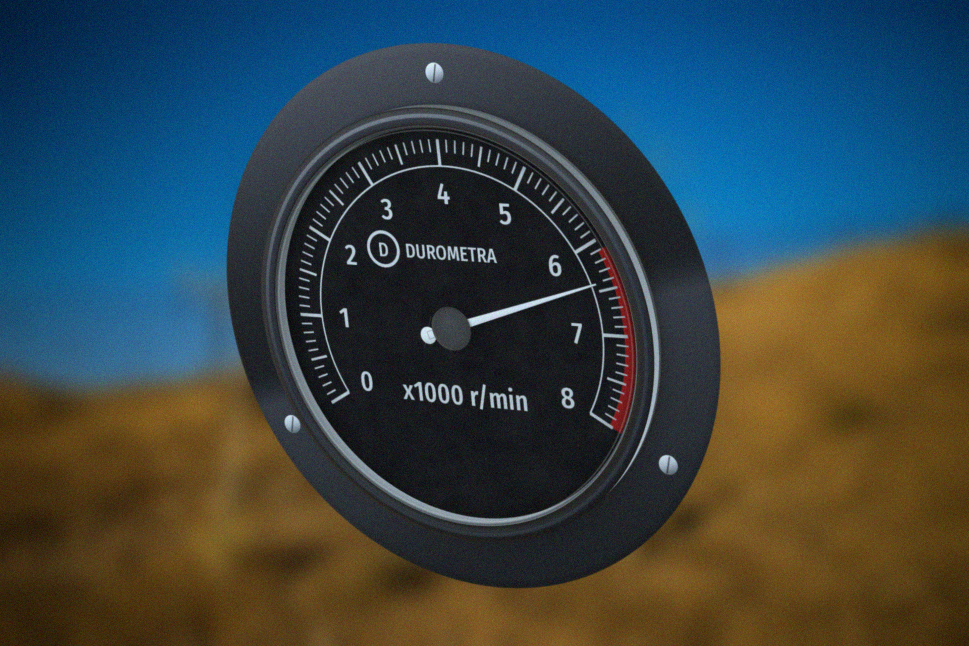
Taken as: 6400 rpm
